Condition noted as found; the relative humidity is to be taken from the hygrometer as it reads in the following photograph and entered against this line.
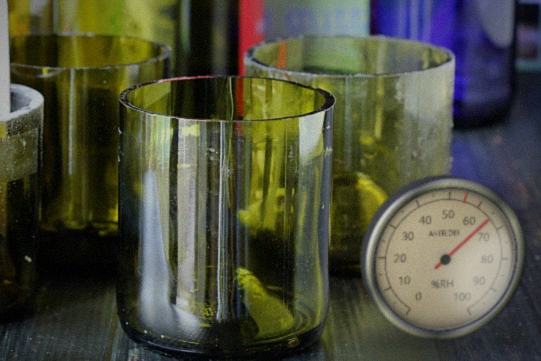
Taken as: 65 %
